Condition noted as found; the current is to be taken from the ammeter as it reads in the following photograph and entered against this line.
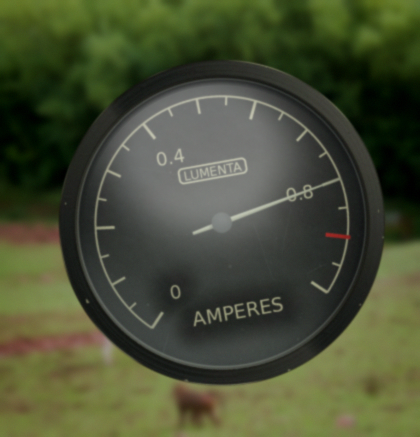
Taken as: 0.8 A
